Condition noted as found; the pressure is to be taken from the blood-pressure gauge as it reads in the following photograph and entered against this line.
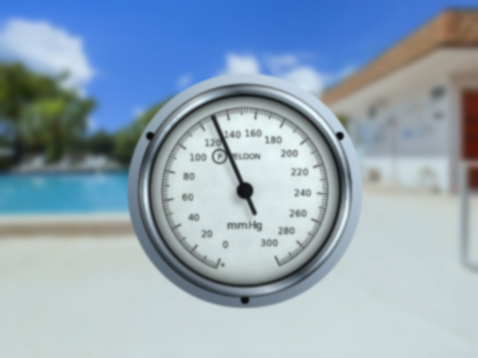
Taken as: 130 mmHg
